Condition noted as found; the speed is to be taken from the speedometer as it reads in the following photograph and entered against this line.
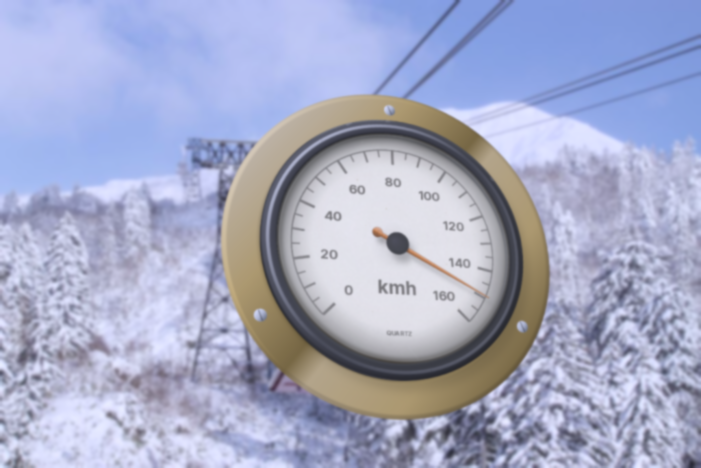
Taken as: 150 km/h
